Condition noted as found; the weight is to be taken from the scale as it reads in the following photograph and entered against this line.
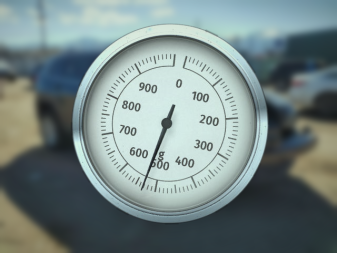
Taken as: 530 g
